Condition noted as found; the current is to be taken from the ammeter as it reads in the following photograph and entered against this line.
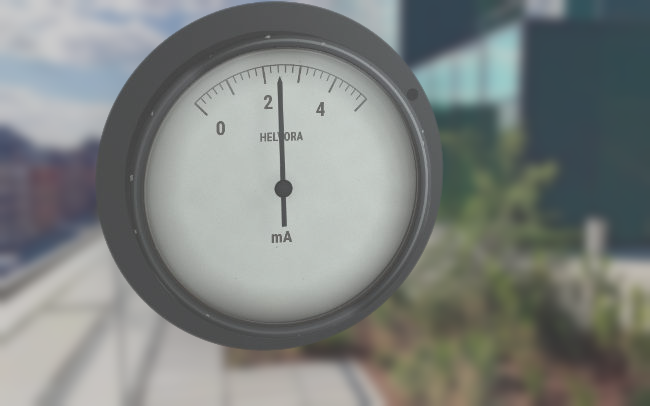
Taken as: 2.4 mA
